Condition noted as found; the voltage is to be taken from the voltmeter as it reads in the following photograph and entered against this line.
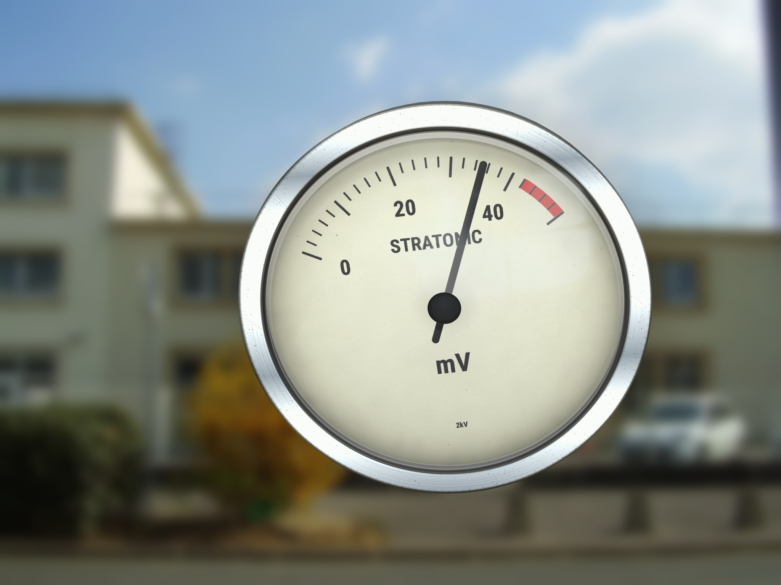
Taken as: 35 mV
